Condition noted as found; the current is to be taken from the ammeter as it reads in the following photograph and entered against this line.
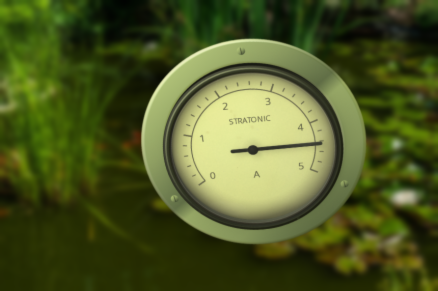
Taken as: 4.4 A
